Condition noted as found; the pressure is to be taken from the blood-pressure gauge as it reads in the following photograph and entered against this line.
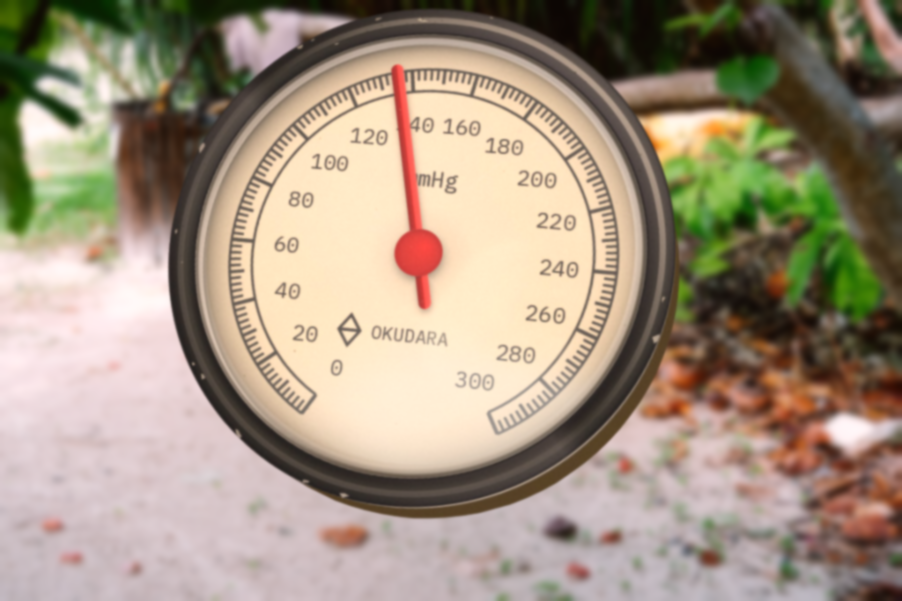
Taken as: 136 mmHg
